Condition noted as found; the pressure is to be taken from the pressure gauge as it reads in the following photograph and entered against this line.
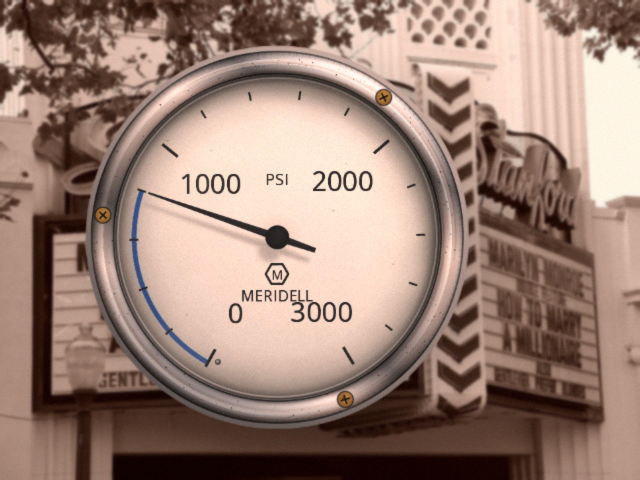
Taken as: 800 psi
